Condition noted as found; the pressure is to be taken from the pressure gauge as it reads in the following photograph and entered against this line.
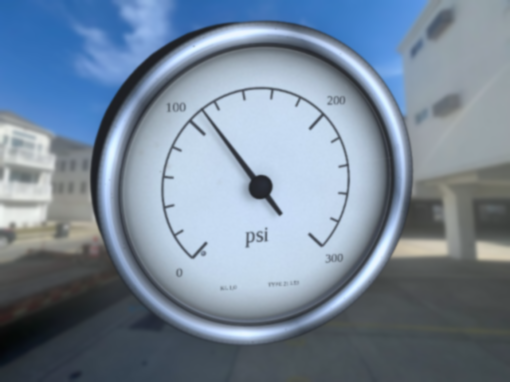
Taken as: 110 psi
